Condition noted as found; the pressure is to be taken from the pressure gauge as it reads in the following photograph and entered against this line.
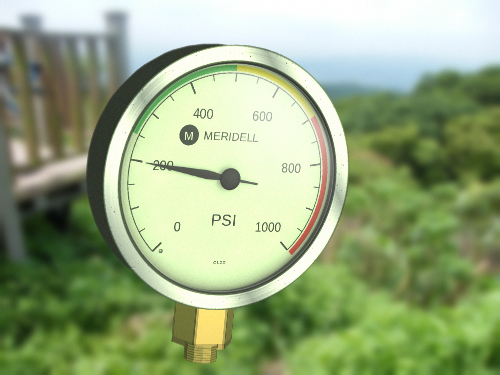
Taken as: 200 psi
